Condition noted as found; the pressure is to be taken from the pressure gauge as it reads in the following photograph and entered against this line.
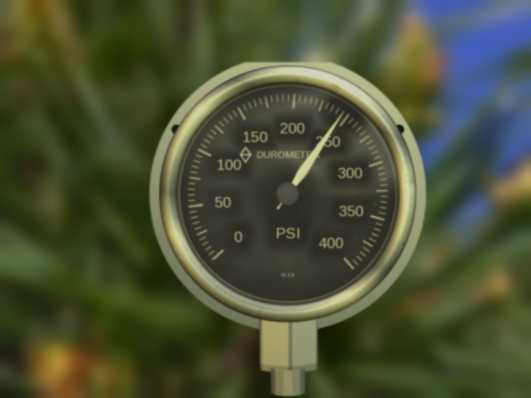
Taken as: 245 psi
